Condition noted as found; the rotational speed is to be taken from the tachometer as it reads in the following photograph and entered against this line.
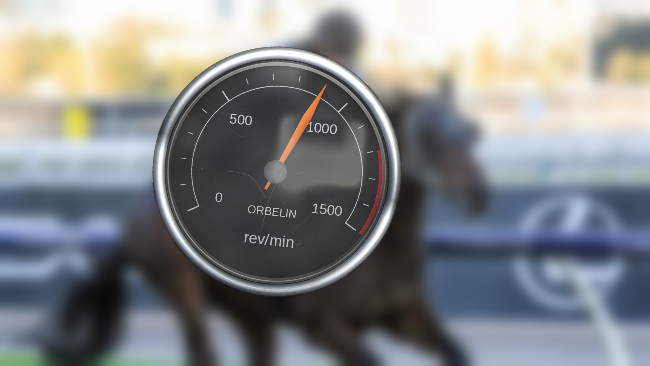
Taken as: 900 rpm
